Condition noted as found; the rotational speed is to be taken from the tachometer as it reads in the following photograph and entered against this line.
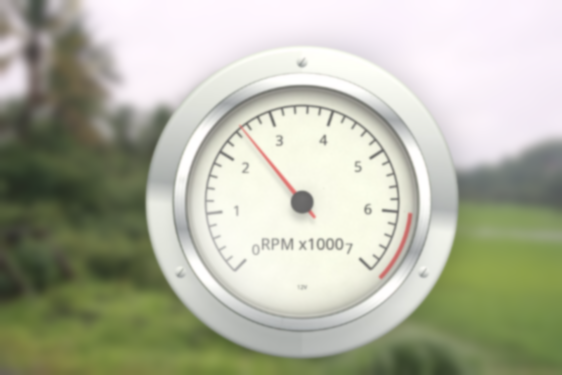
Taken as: 2500 rpm
